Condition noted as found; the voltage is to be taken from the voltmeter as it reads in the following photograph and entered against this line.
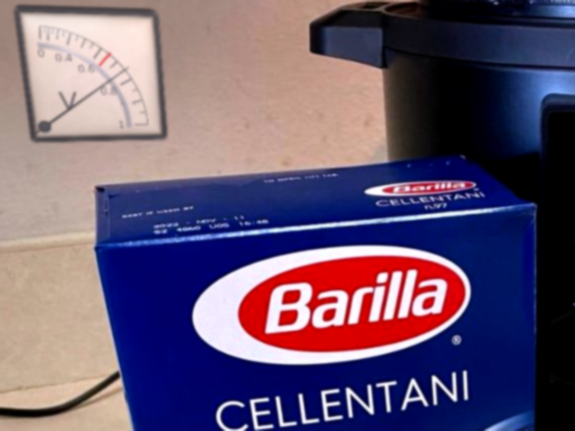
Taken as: 0.75 V
